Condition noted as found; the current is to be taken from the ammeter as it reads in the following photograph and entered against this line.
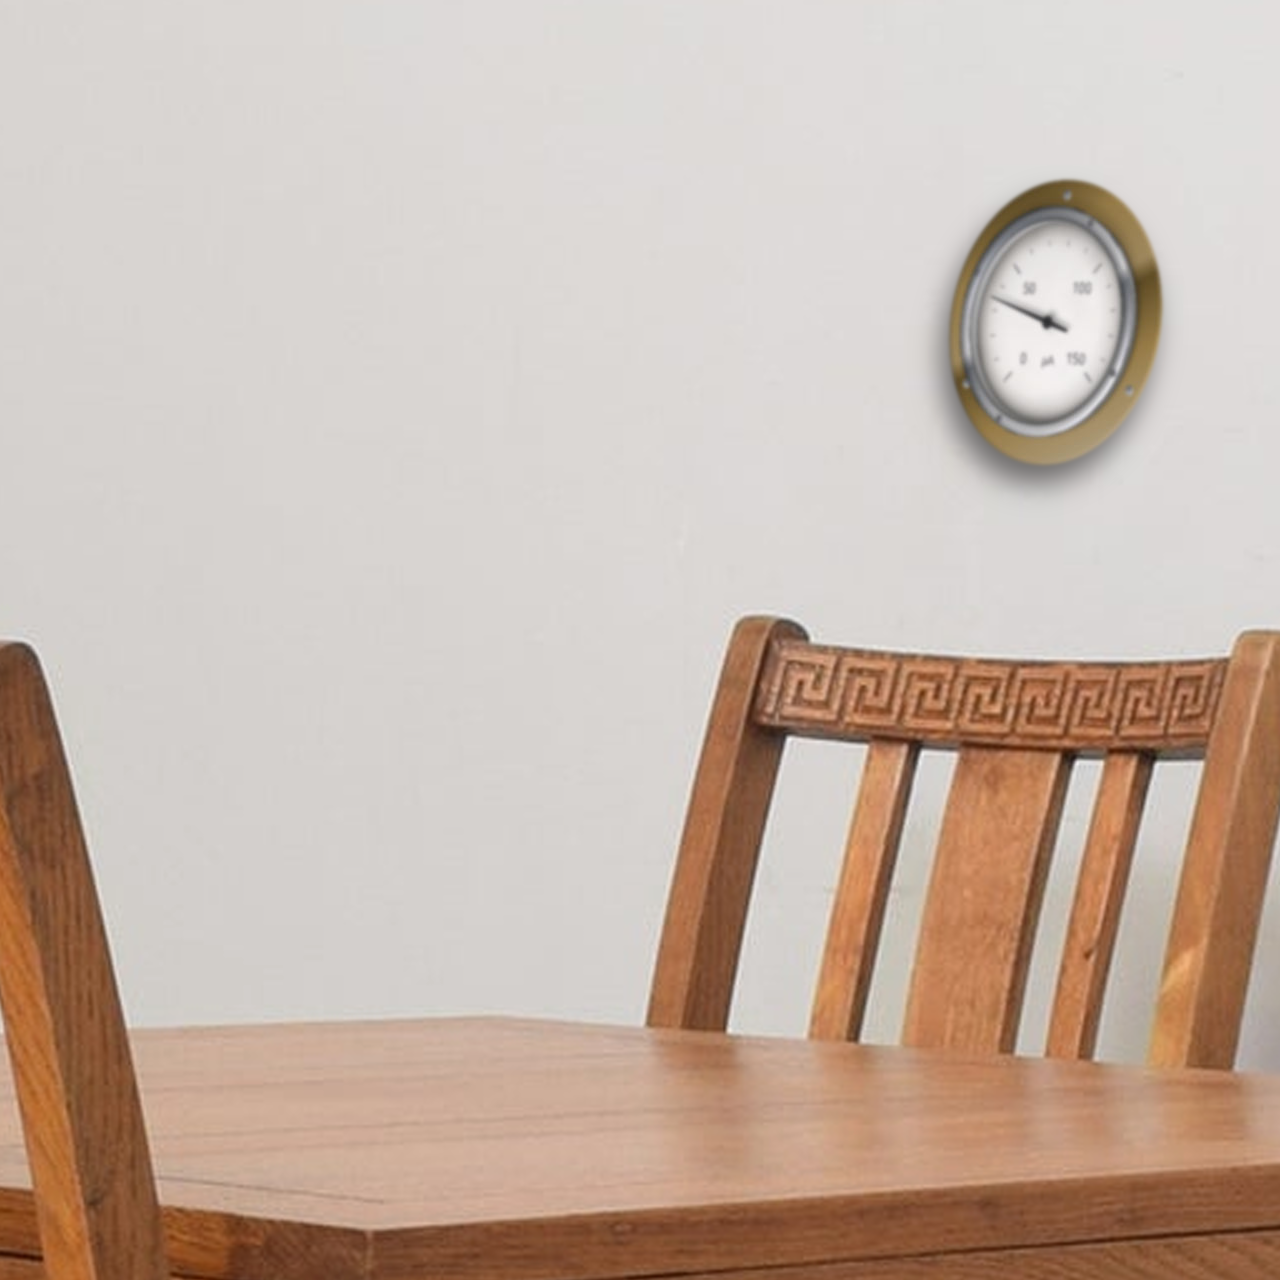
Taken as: 35 µA
